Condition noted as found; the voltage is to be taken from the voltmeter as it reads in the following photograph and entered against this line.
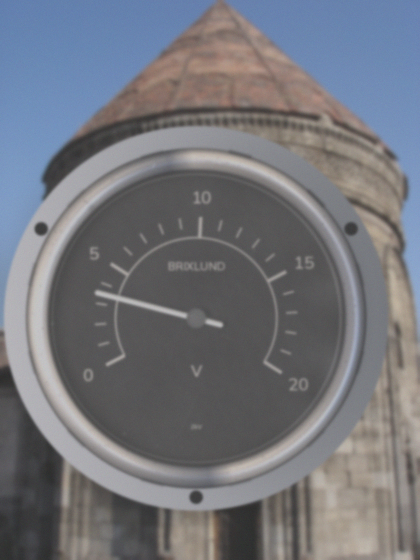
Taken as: 3.5 V
